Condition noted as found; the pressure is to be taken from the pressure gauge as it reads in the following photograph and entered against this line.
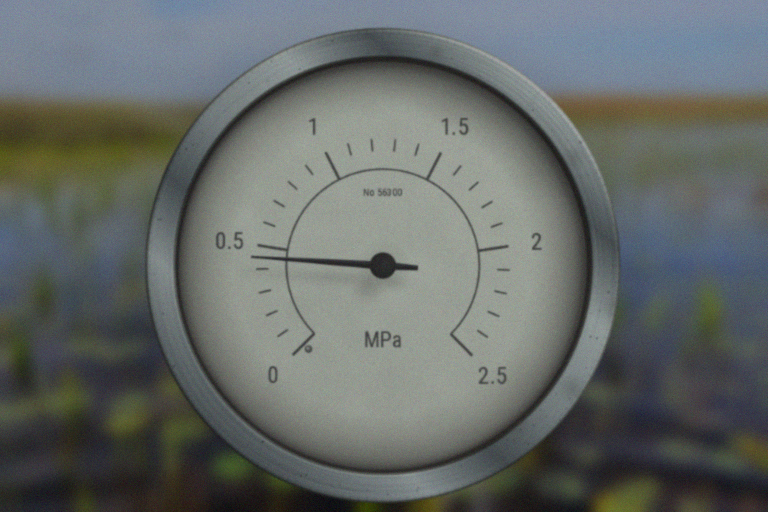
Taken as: 0.45 MPa
